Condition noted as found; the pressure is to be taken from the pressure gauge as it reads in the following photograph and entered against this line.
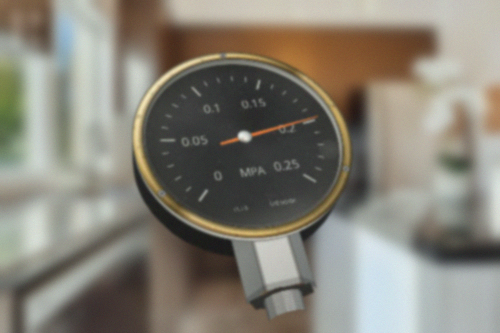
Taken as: 0.2 MPa
